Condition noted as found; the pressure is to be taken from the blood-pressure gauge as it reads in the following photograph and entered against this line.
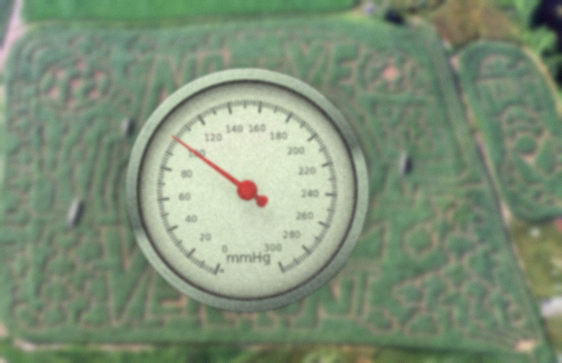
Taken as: 100 mmHg
